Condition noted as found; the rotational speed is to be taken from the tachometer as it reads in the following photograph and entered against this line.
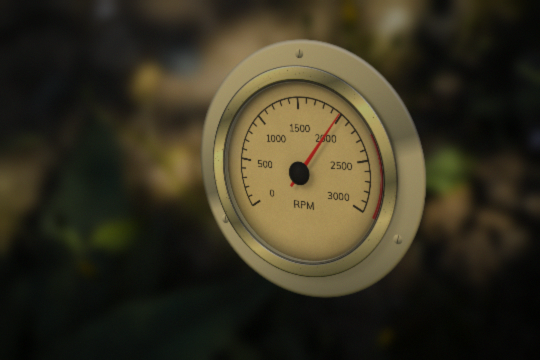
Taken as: 2000 rpm
